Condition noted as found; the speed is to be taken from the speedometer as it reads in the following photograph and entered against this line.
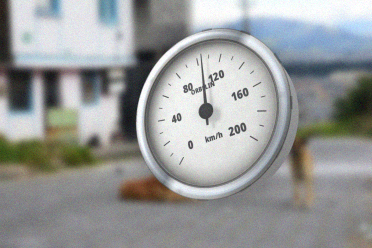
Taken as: 105 km/h
